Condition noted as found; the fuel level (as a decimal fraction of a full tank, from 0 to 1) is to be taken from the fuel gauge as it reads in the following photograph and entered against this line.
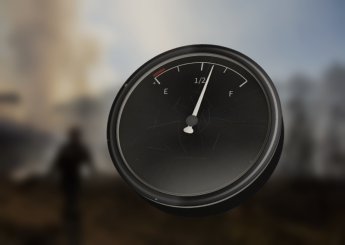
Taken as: 0.625
